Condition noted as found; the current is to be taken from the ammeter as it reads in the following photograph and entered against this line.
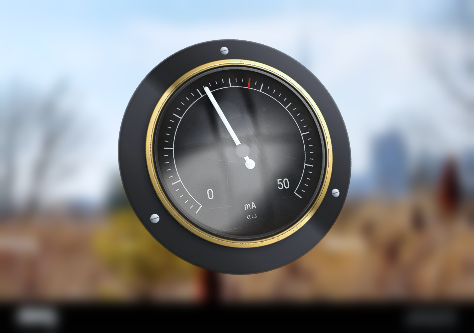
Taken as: 21 mA
